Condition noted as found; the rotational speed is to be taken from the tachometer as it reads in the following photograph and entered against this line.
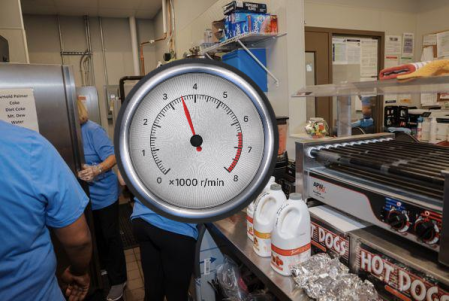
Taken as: 3500 rpm
